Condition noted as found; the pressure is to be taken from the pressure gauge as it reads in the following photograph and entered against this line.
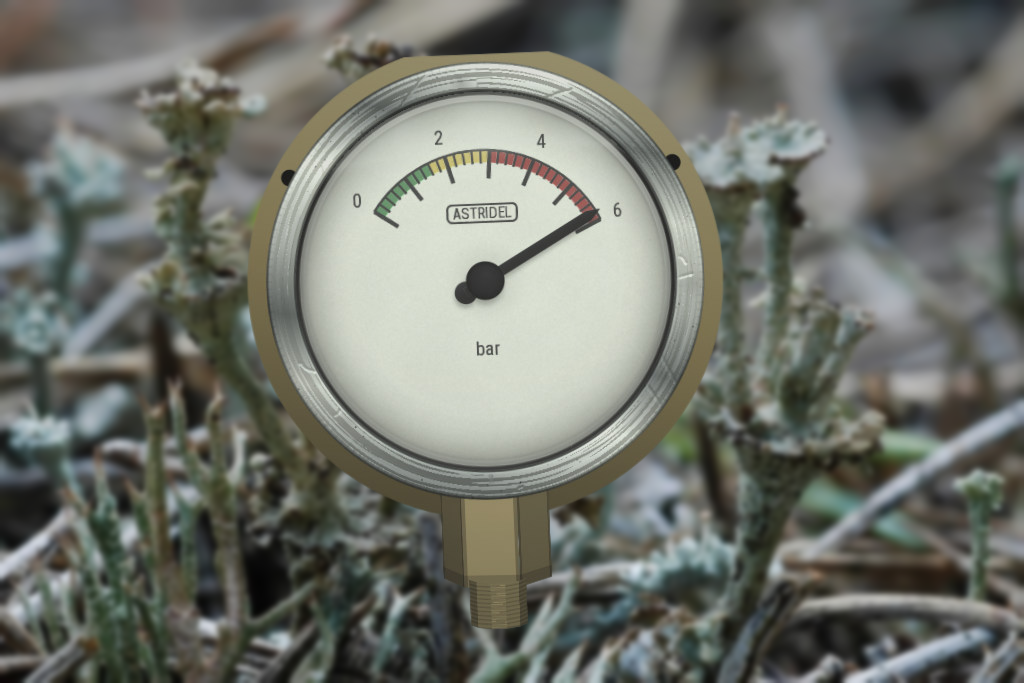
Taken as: 5.8 bar
